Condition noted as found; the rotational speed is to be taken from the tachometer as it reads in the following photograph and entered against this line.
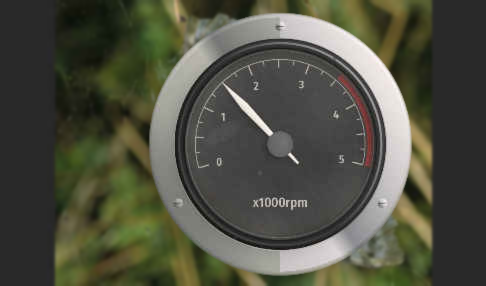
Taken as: 1500 rpm
